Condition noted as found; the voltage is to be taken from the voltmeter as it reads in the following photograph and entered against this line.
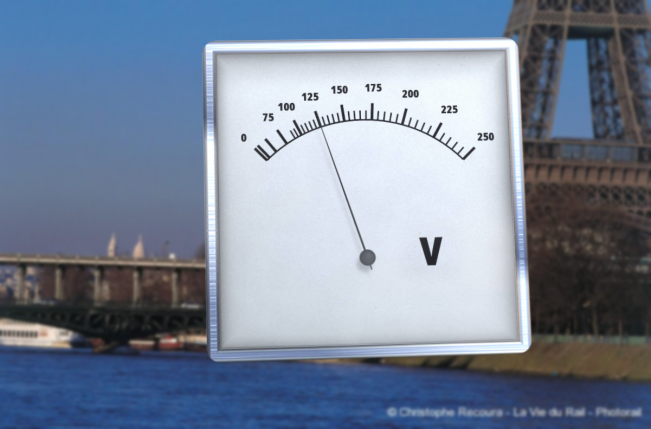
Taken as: 125 V
